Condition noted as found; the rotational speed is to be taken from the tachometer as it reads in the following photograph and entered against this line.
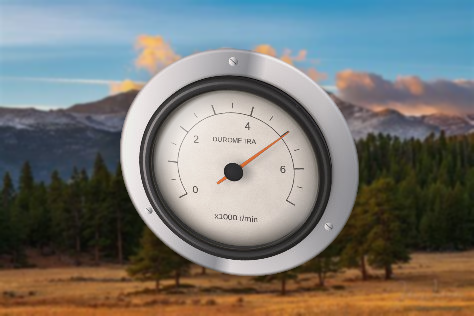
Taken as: 5000 rpm
